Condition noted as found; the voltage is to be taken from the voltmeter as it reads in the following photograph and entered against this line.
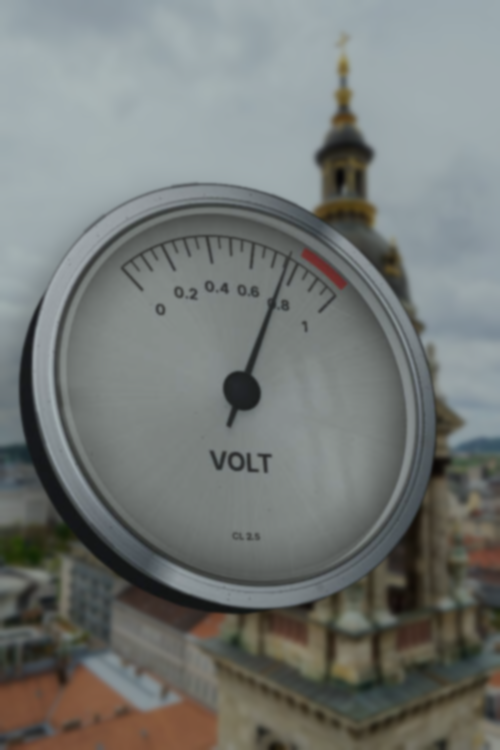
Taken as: 0.75 V
